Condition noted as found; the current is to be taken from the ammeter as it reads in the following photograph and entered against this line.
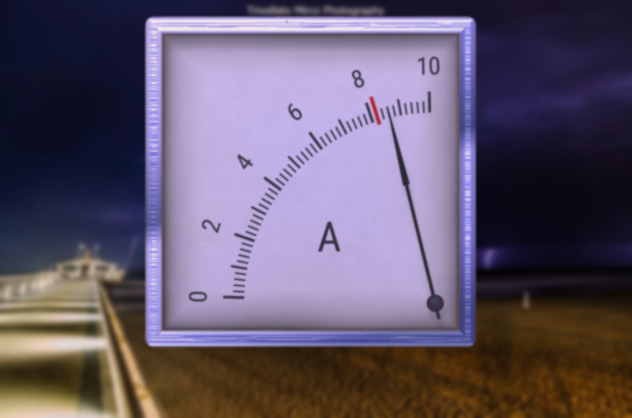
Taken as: 8.6 A
